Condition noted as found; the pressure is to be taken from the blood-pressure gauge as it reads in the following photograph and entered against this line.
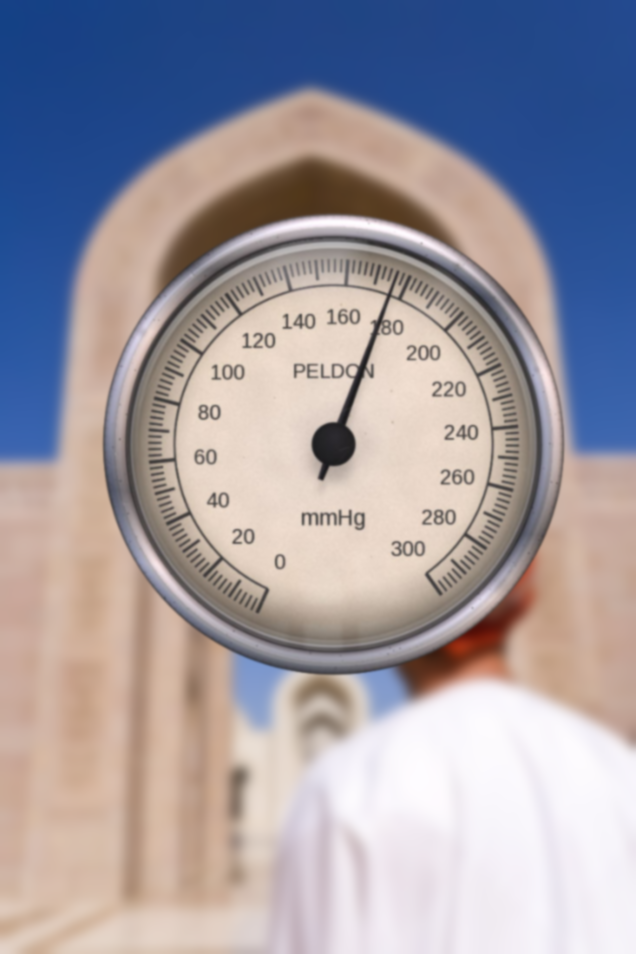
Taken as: 176 mmHg
